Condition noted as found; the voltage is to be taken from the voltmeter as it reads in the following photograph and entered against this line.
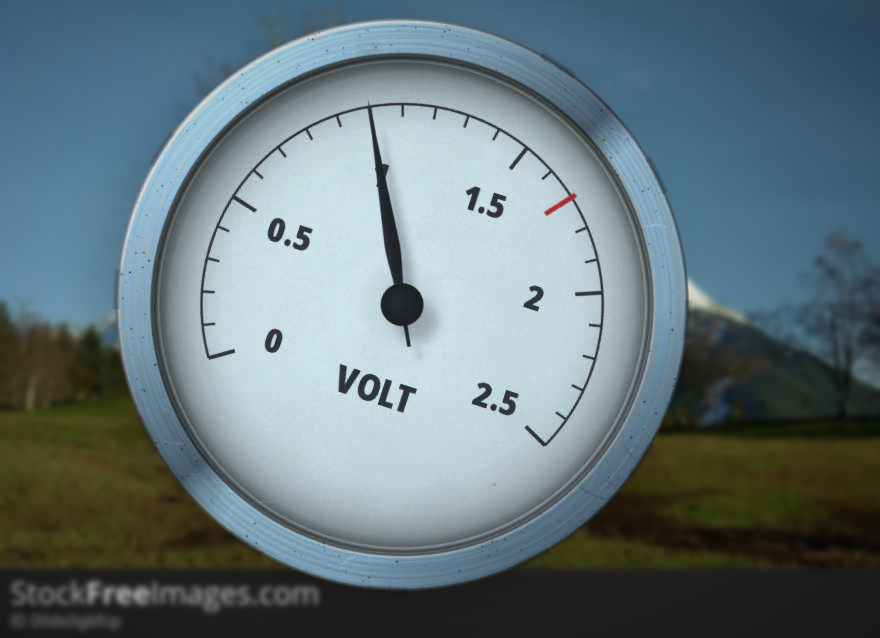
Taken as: 1 V
